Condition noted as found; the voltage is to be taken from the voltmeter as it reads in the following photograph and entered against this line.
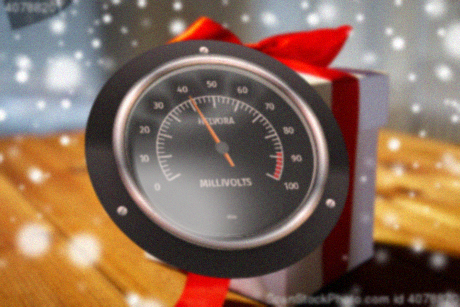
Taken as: 40 mV
